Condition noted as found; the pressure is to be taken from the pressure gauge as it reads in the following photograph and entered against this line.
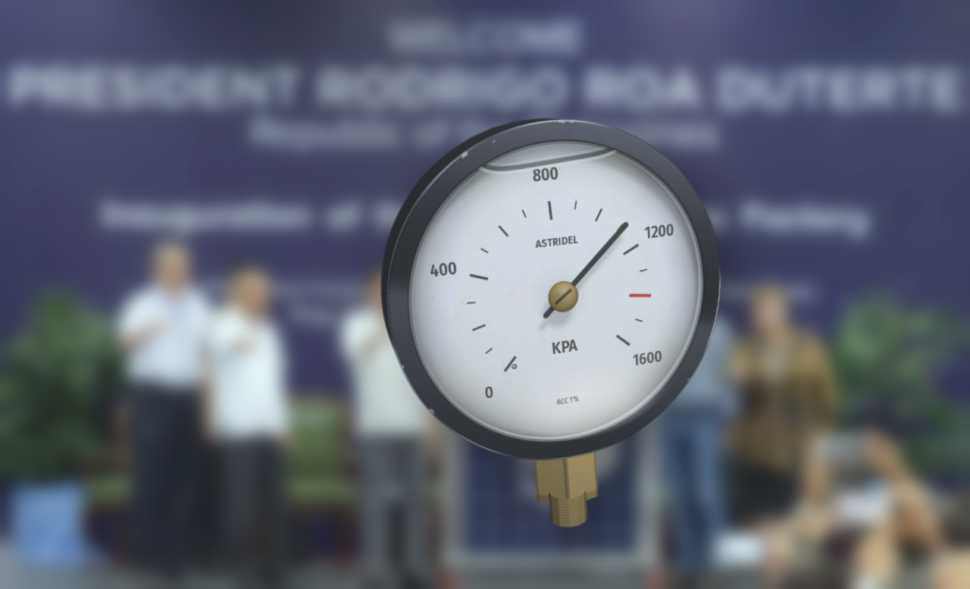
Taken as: 1100 kPa
